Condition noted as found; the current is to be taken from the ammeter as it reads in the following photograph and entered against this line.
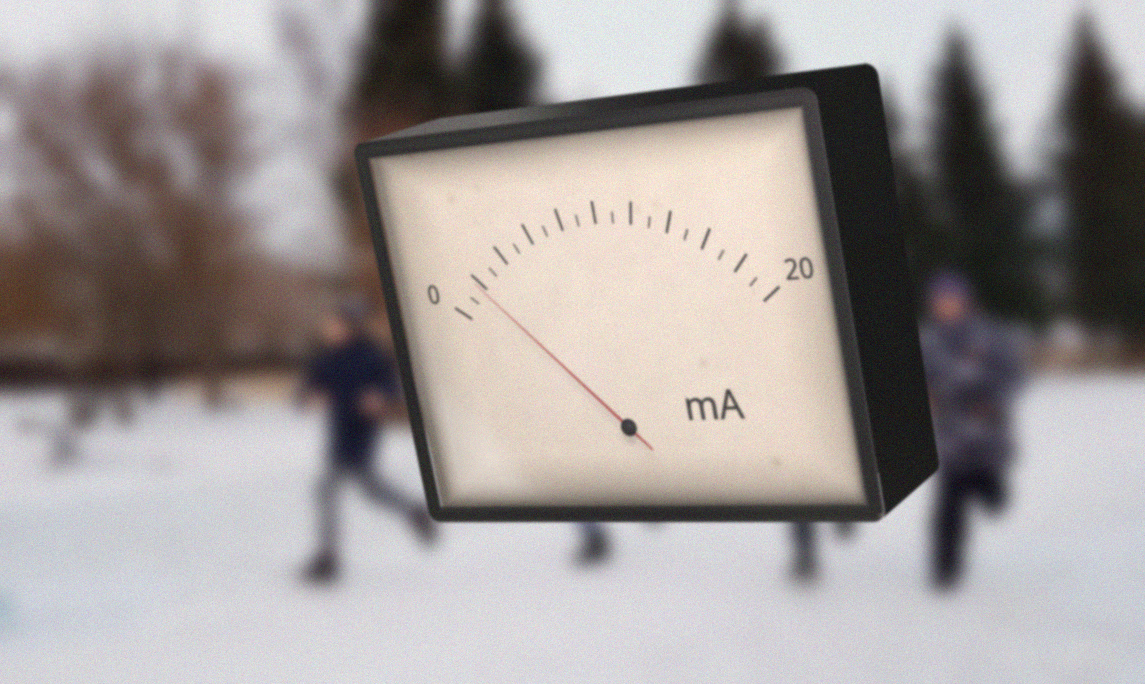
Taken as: 2 mA
